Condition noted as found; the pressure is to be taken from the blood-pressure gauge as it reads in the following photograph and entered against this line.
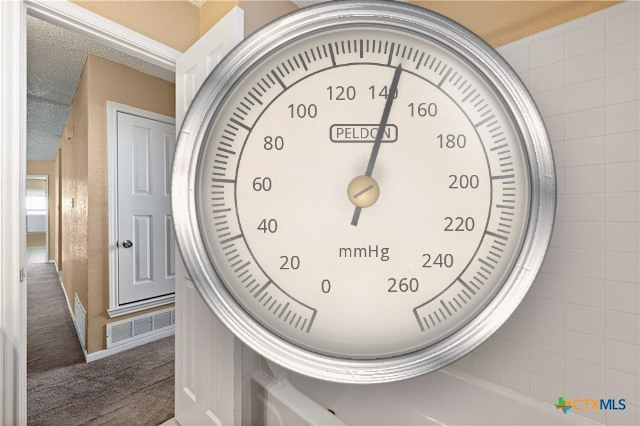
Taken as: 144 mmHg
